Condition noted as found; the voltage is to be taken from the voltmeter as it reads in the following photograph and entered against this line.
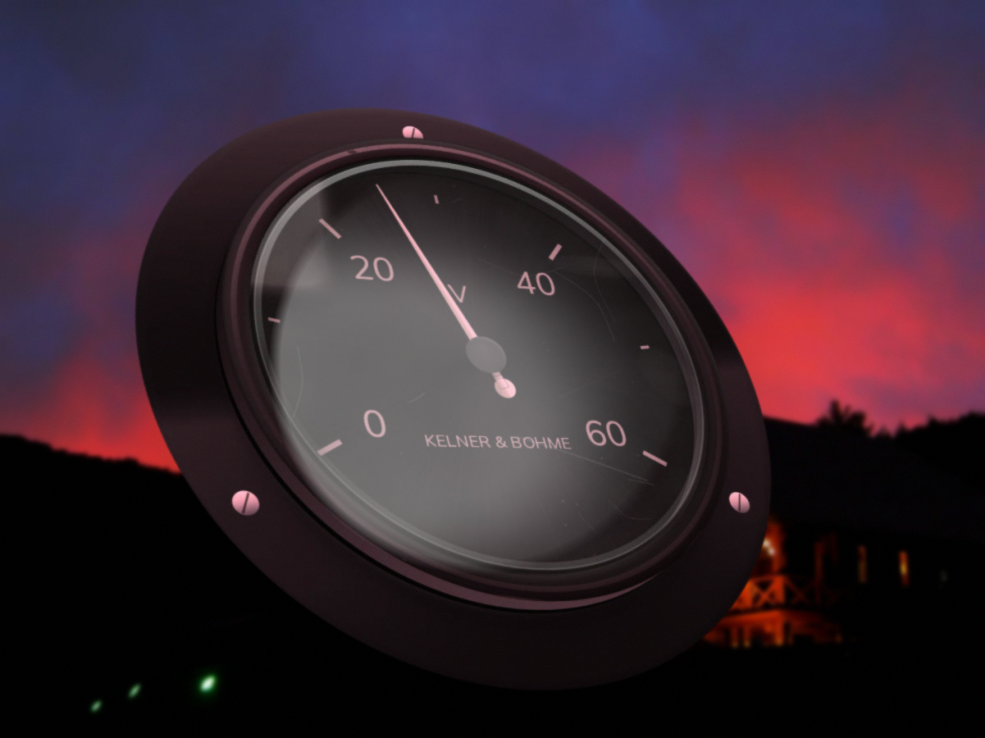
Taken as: 25 V
